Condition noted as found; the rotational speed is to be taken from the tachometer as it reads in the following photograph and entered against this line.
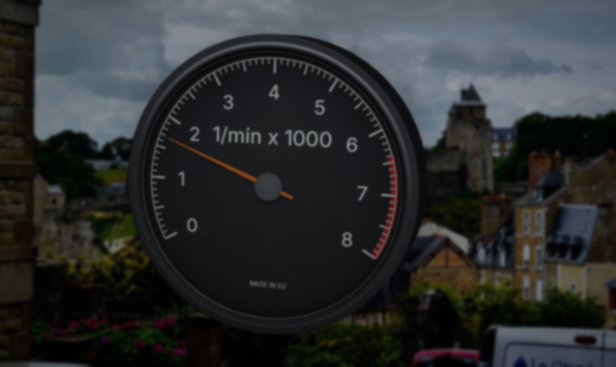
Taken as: 1700 rpm
